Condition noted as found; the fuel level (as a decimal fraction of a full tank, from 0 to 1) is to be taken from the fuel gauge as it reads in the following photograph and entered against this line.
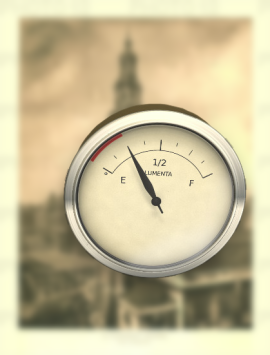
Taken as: 0.25
